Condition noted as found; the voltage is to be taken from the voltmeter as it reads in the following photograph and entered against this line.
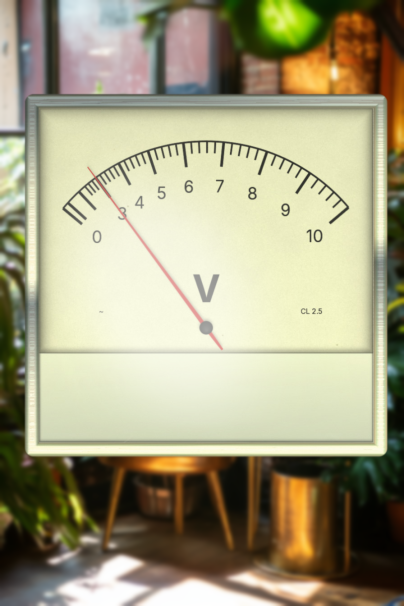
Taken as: 3 V
